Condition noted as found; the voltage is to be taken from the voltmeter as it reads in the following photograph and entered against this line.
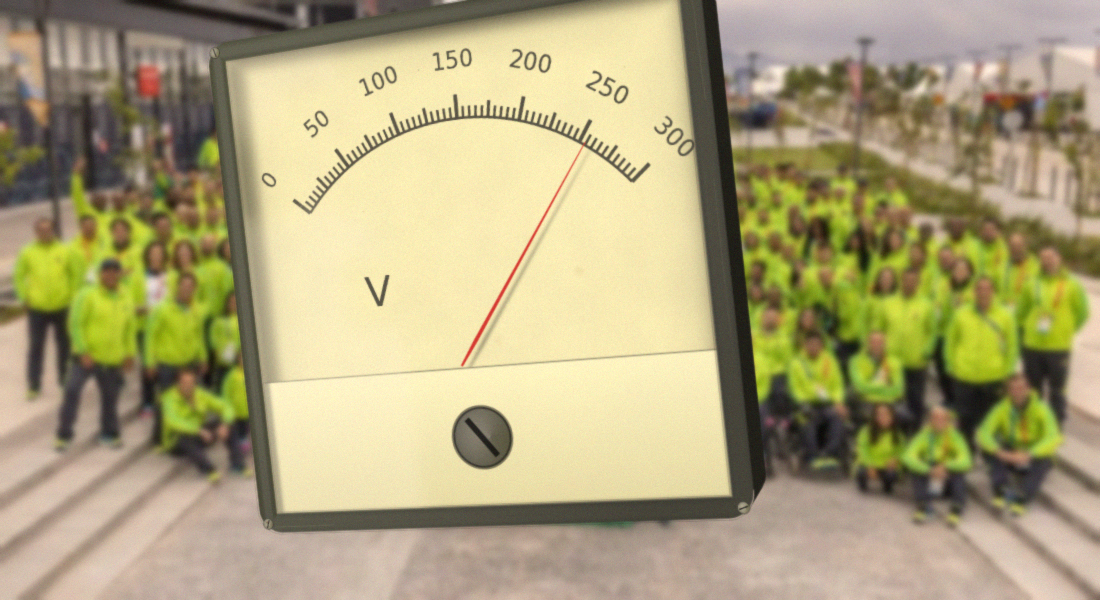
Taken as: 255 V
